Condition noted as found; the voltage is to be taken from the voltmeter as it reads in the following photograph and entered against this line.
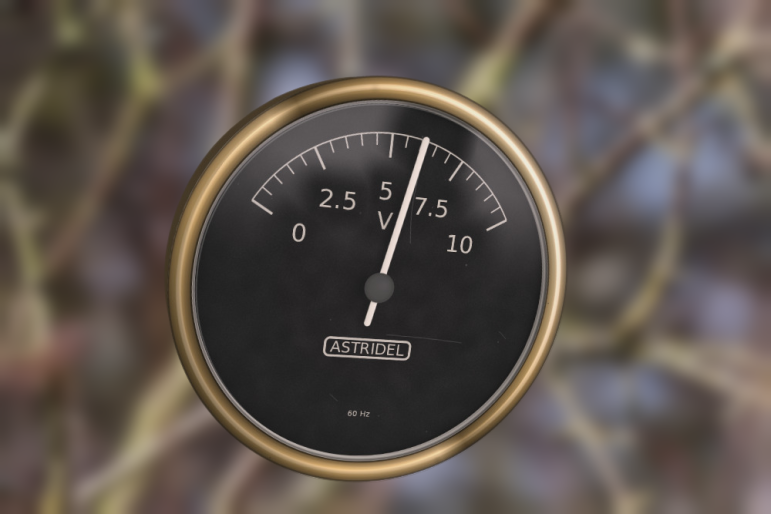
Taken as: 6 V
